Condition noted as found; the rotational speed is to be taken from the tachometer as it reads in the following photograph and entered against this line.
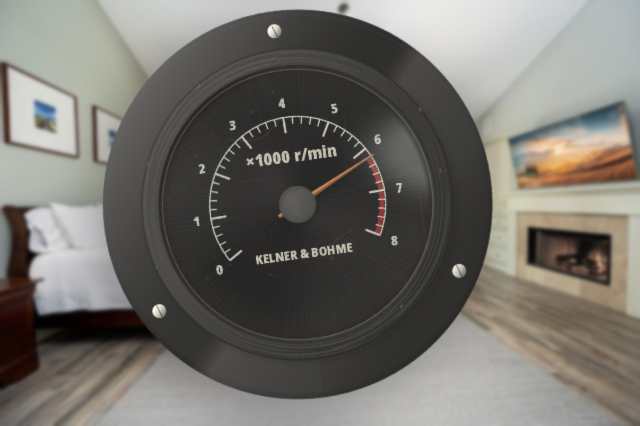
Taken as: 6200 rpm
